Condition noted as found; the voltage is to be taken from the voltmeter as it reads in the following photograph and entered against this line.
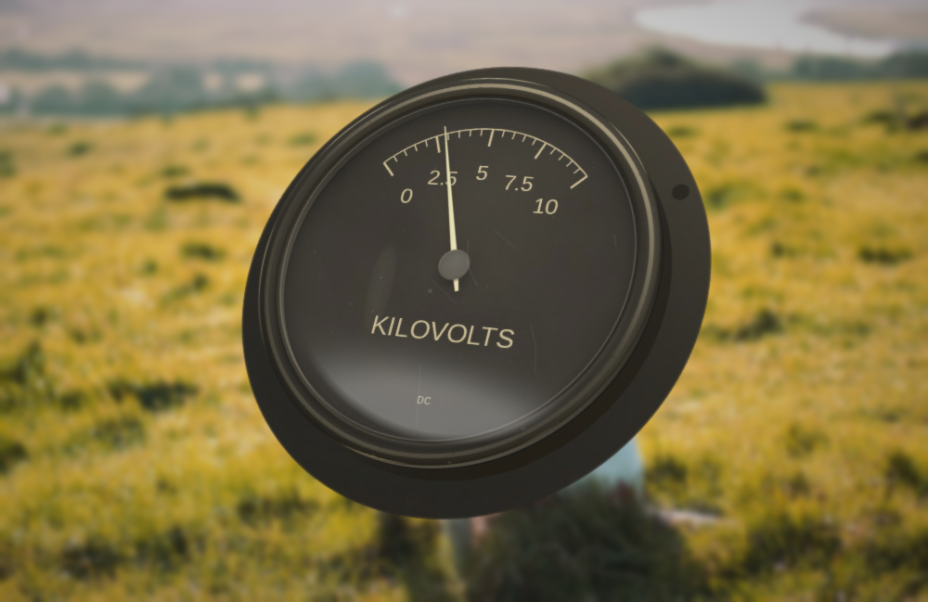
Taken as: 3 kV
